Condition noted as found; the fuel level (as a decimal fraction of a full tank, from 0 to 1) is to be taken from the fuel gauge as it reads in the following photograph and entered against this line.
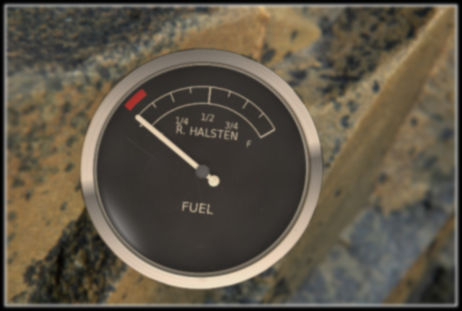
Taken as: 0
